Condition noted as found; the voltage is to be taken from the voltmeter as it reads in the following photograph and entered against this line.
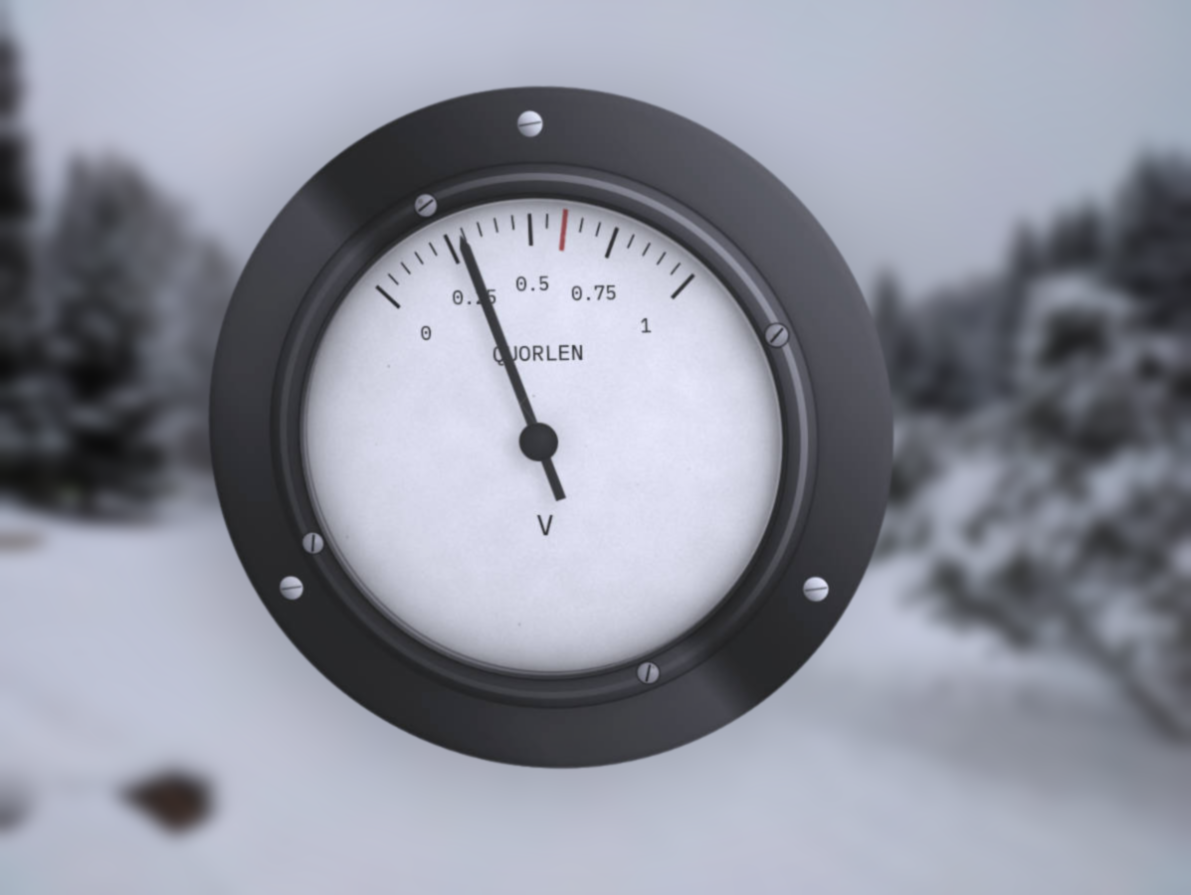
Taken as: 0.3 V
